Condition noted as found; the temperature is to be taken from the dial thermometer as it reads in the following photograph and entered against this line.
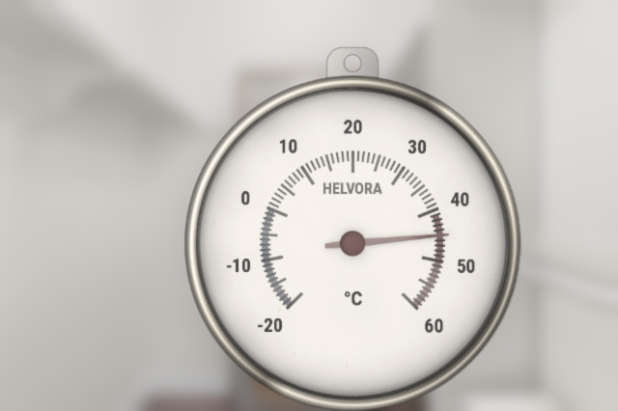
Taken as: 45 °C
